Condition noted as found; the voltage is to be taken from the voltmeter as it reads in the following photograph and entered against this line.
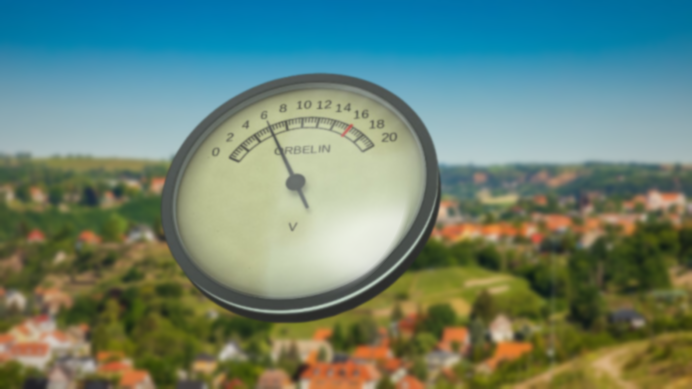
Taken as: 6 V
